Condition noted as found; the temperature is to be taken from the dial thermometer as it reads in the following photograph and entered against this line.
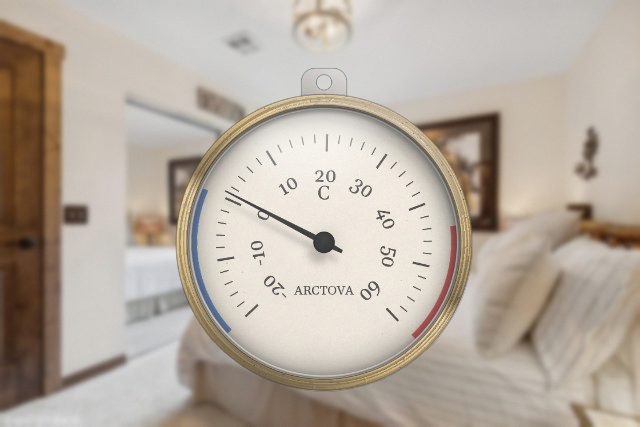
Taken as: 1 °C
